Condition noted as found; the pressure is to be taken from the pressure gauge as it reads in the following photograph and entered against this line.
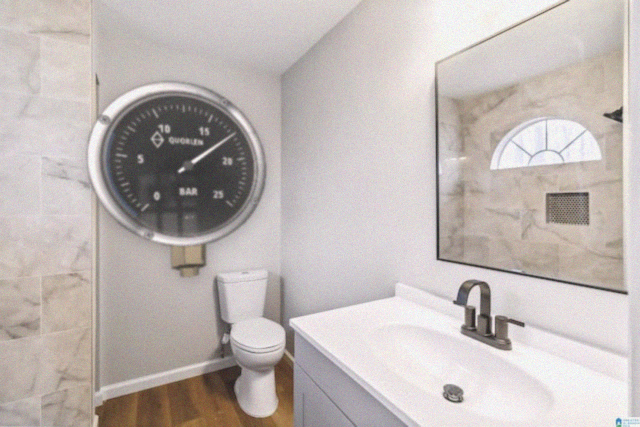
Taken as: 17.5 bar
